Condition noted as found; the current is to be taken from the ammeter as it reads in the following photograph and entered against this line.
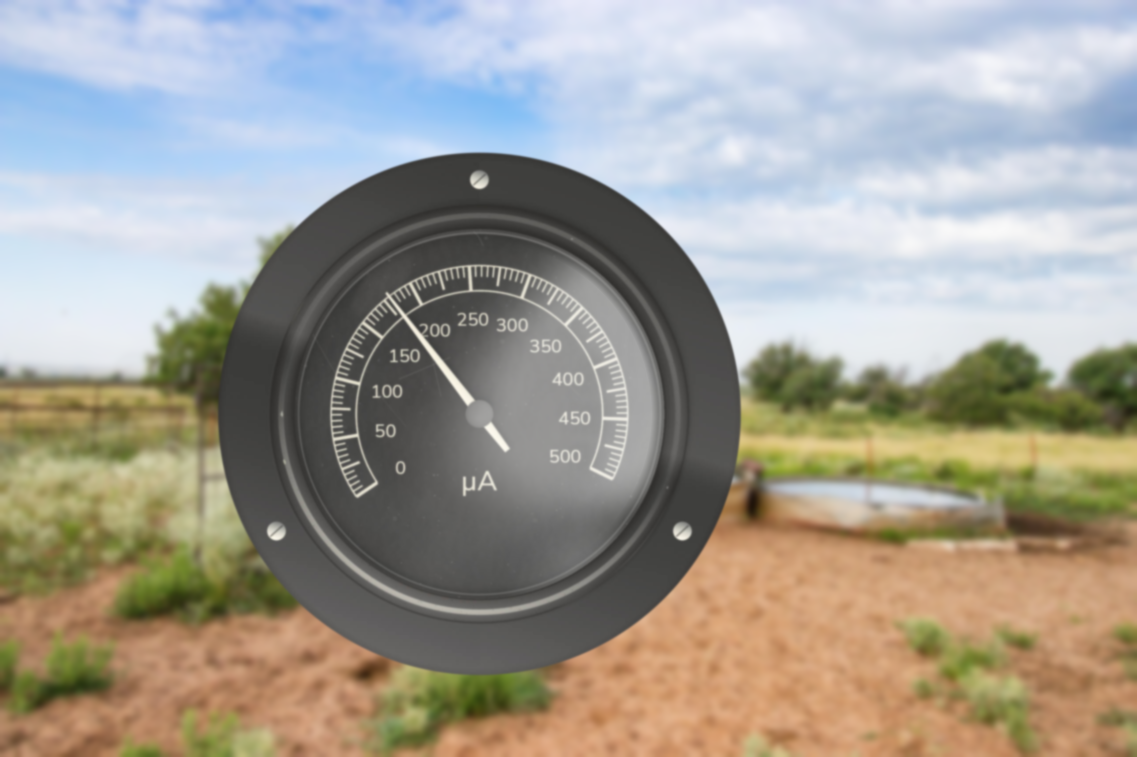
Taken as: 180 µA
